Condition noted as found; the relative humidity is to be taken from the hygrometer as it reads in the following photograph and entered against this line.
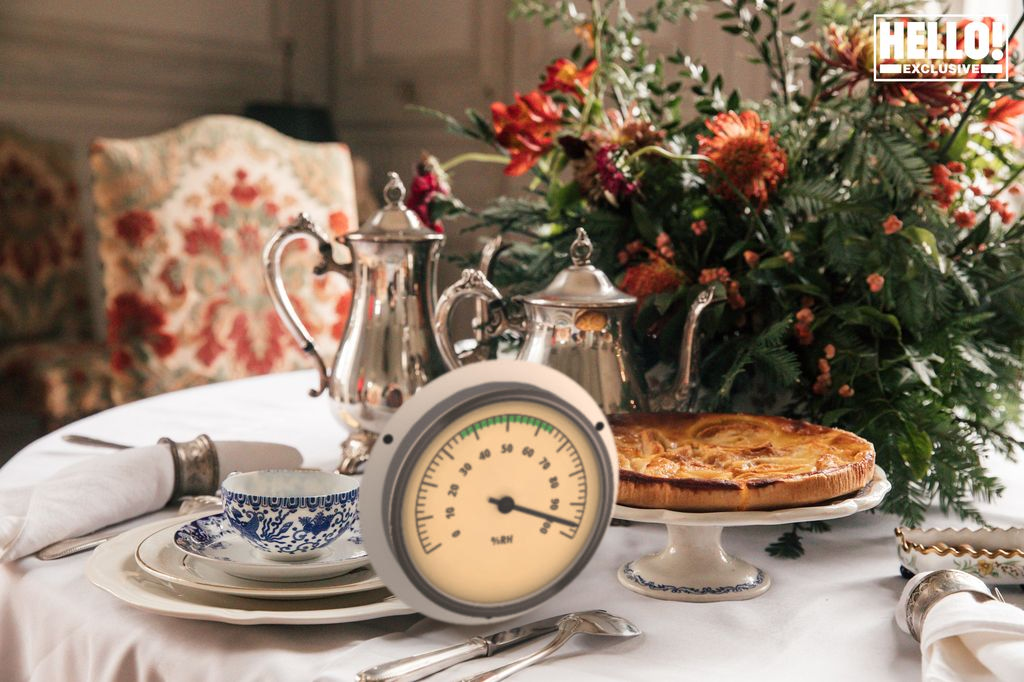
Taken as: 96 %
